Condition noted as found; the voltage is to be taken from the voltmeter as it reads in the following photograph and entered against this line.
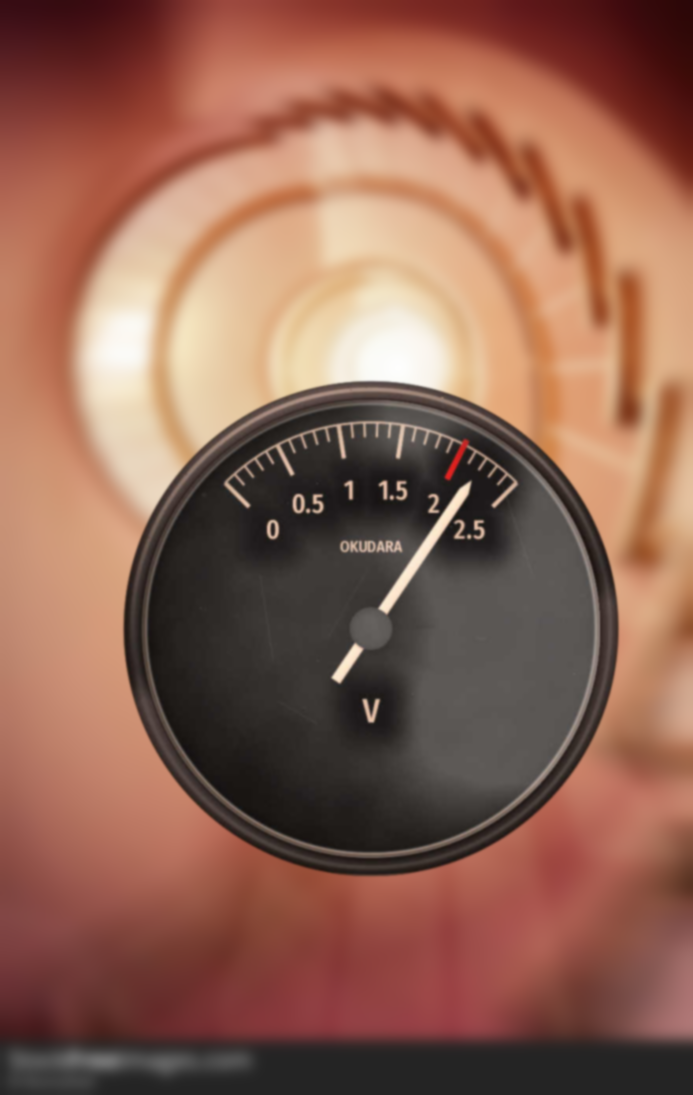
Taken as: 2.2 V
